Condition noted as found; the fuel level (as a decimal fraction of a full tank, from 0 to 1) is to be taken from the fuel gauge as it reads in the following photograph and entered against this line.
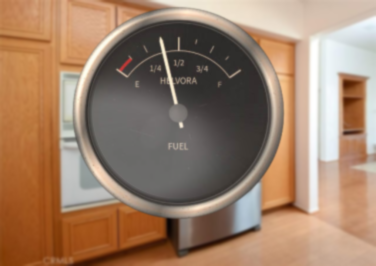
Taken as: 0.375
